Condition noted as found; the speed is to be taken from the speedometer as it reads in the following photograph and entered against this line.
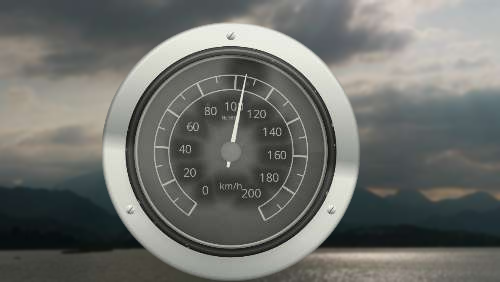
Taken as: 105 km/h
